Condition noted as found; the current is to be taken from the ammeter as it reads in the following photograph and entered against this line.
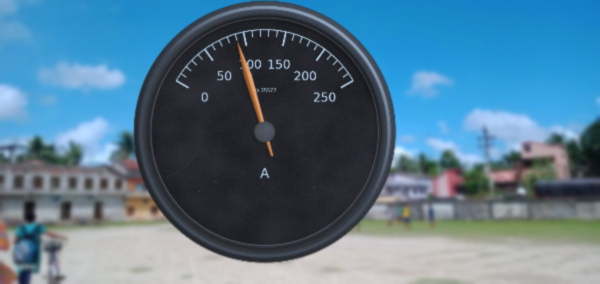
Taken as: 90 A
